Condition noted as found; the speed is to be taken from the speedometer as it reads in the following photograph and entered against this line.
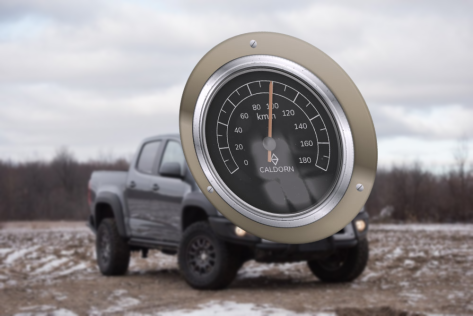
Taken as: 100 km/h
